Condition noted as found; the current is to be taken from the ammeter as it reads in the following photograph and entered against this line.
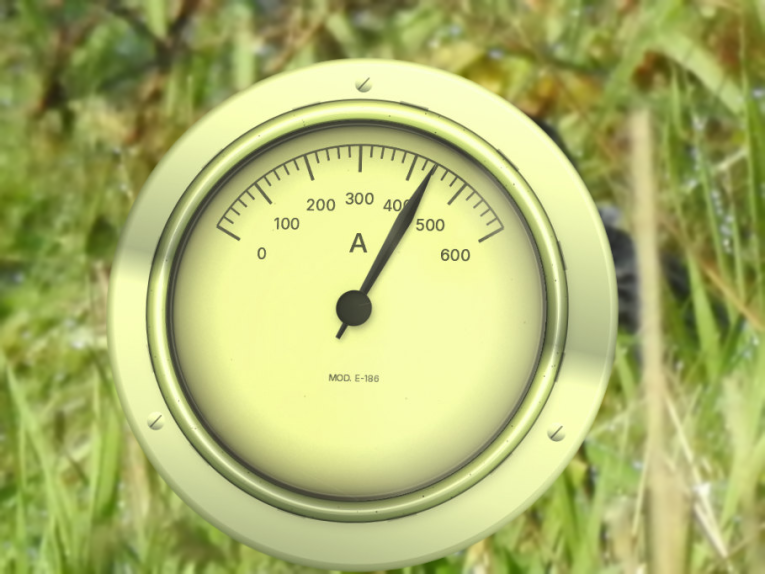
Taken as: 440 A
